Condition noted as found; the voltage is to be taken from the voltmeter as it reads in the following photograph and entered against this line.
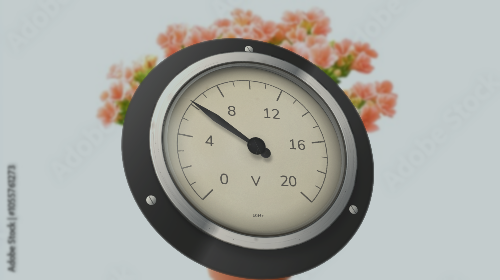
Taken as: 6 V
